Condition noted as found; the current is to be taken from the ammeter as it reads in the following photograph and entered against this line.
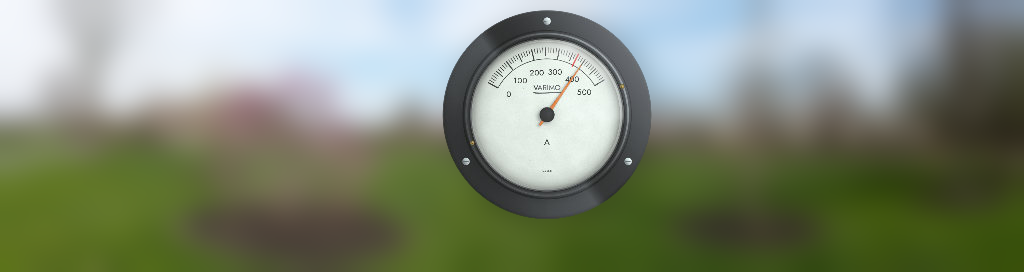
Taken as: 400 A
